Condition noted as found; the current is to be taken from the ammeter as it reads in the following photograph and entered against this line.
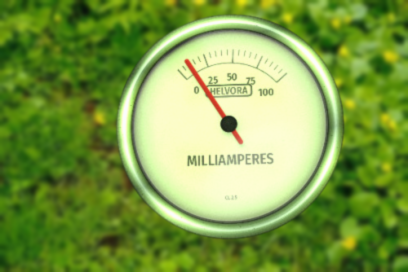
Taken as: 10 mA
